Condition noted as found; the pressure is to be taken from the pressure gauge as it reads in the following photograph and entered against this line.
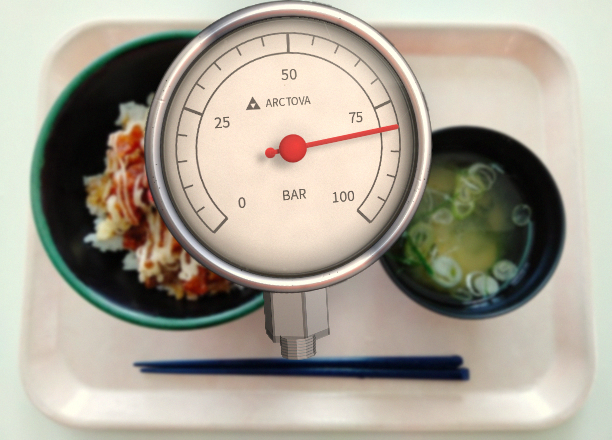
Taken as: 80 bar
